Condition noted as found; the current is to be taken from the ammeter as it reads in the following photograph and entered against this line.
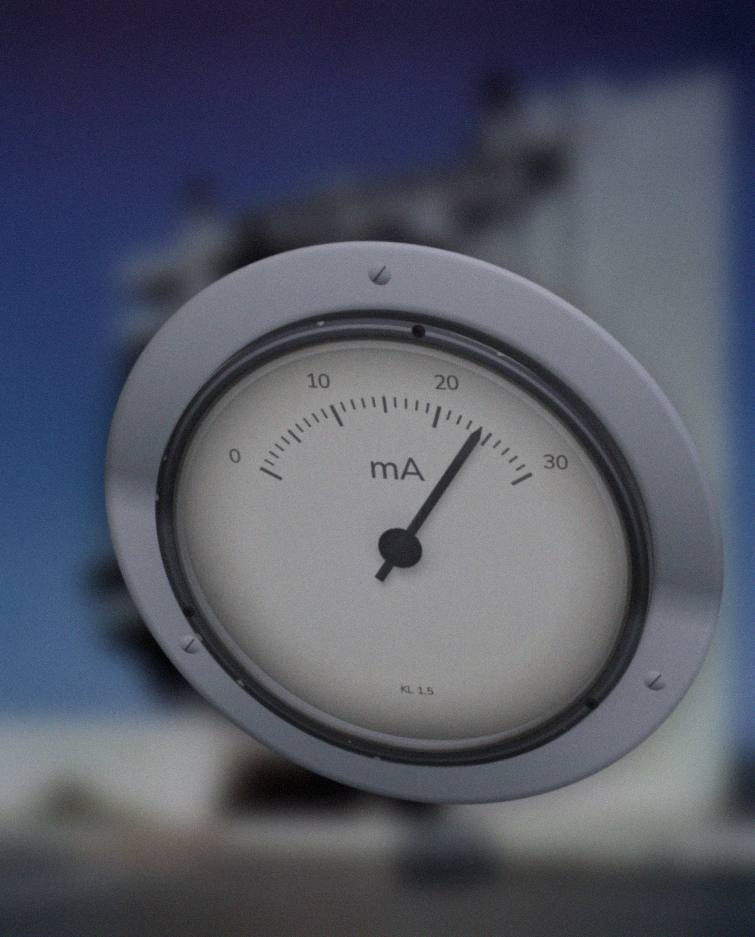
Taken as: 24 mA
